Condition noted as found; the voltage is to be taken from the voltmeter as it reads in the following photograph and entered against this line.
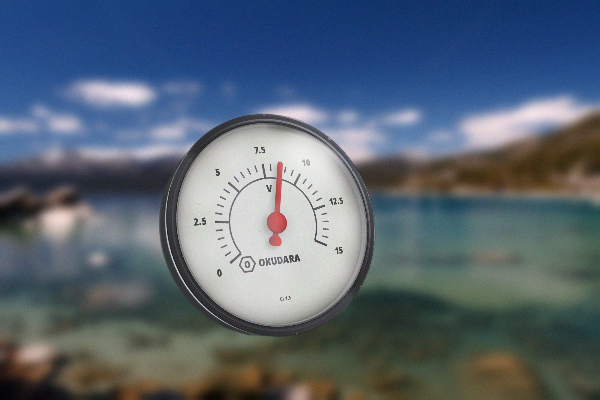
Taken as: 8.5 V
